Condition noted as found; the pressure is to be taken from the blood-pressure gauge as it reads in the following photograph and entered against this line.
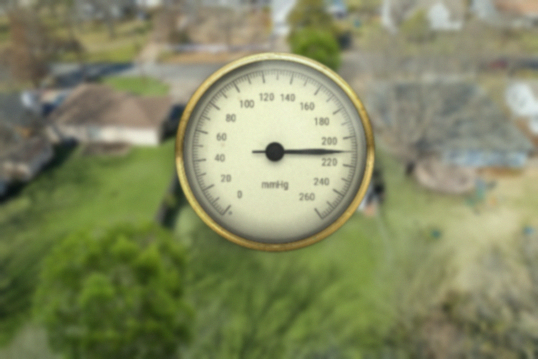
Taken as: 210 mmHg
